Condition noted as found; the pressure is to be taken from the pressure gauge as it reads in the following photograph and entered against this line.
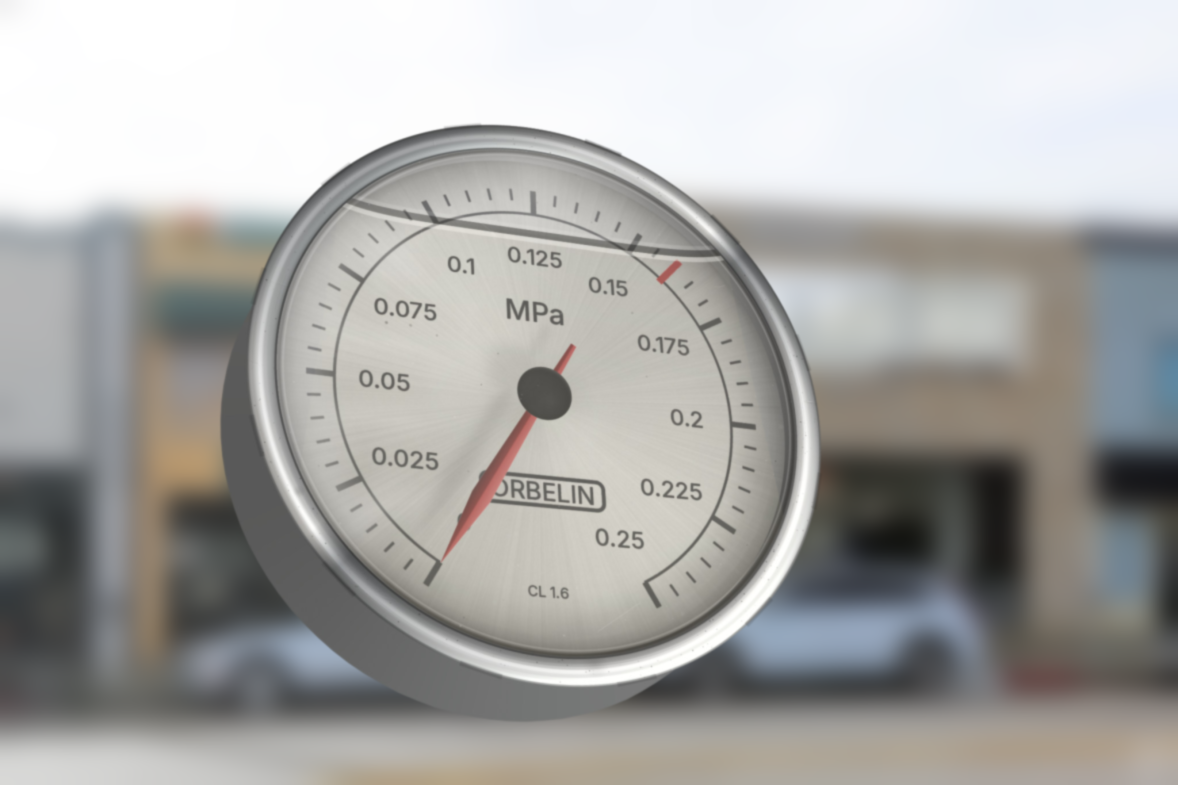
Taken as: 0 MPa
